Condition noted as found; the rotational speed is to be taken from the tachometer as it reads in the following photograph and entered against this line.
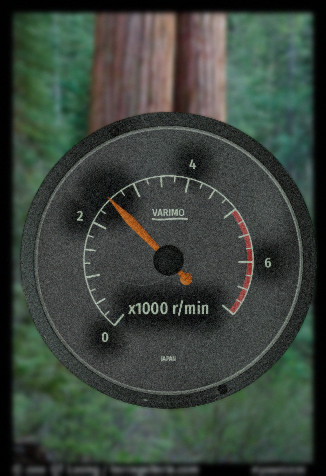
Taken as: 2500 rpm
